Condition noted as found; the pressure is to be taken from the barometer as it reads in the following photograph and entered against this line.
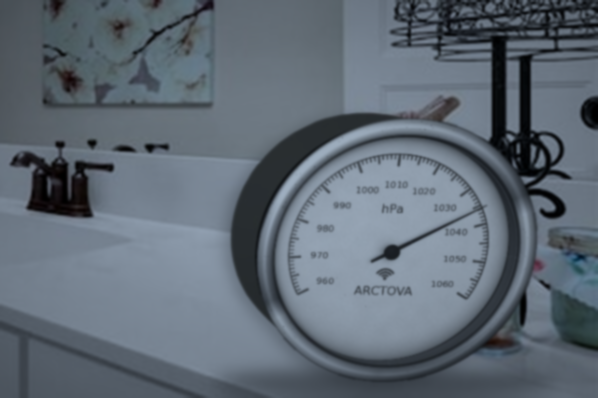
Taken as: 1035 hPa
